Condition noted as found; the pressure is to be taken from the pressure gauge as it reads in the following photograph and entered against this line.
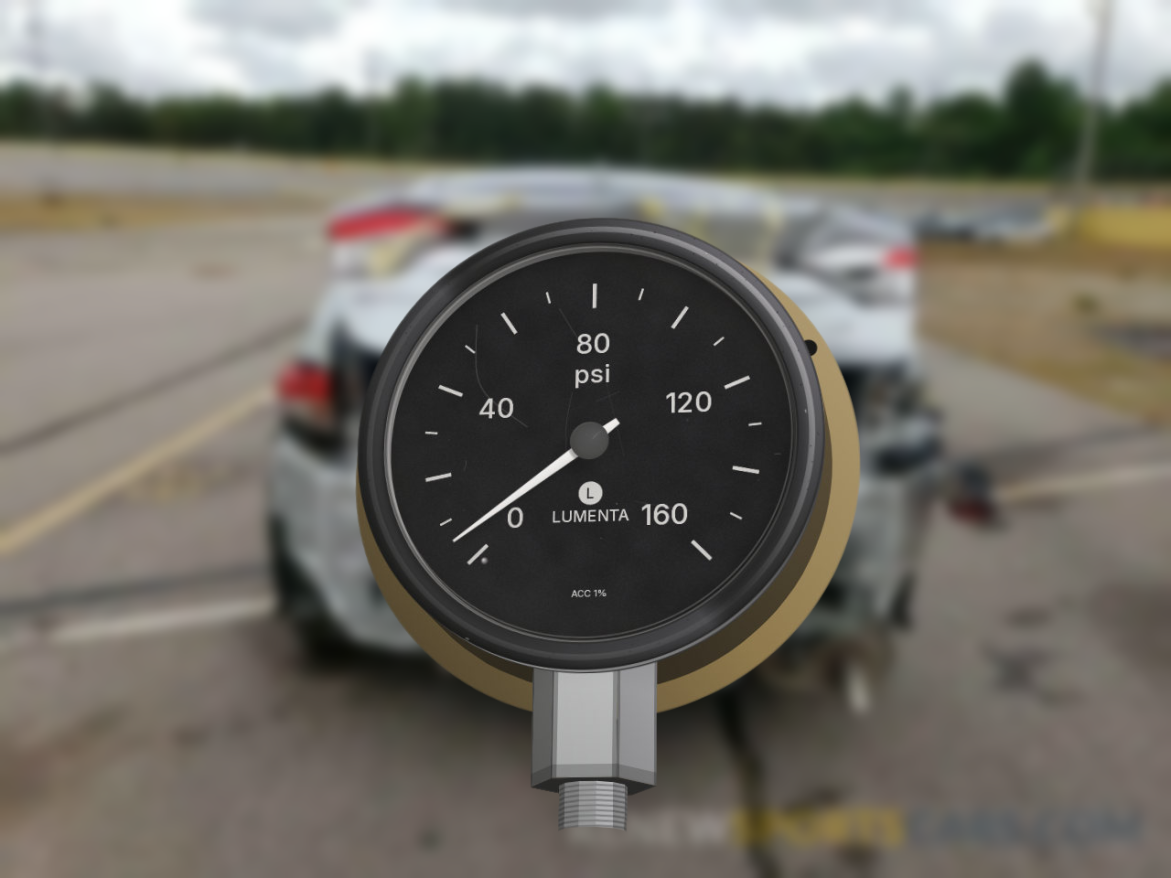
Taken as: 5 psi
